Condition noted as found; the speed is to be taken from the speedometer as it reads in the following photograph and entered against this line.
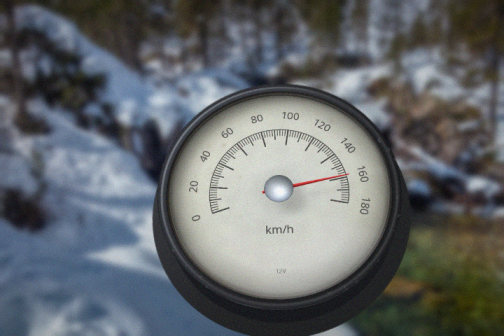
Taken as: 160 km/h
